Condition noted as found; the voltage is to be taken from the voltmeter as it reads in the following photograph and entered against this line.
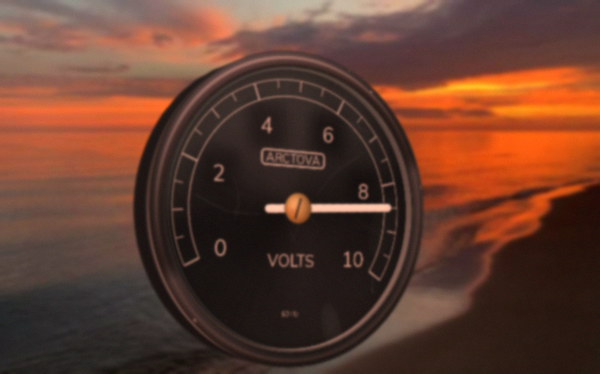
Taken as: 8.5 V
